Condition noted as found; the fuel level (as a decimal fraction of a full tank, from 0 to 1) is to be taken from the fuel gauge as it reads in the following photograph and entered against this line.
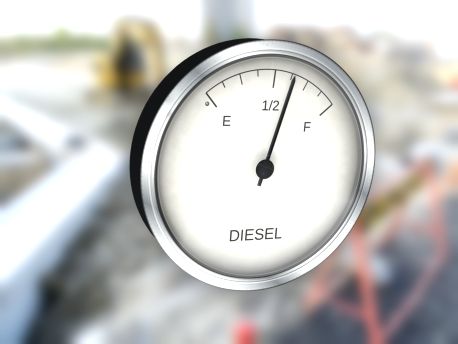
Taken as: 0.625
